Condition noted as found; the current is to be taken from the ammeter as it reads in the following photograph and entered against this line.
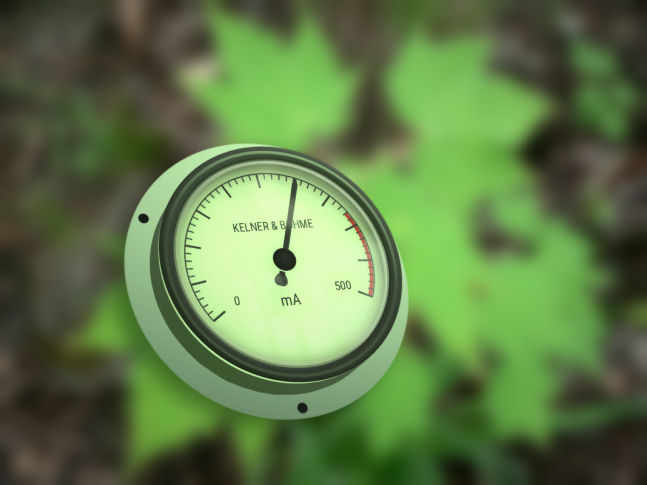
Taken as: 300 mA
